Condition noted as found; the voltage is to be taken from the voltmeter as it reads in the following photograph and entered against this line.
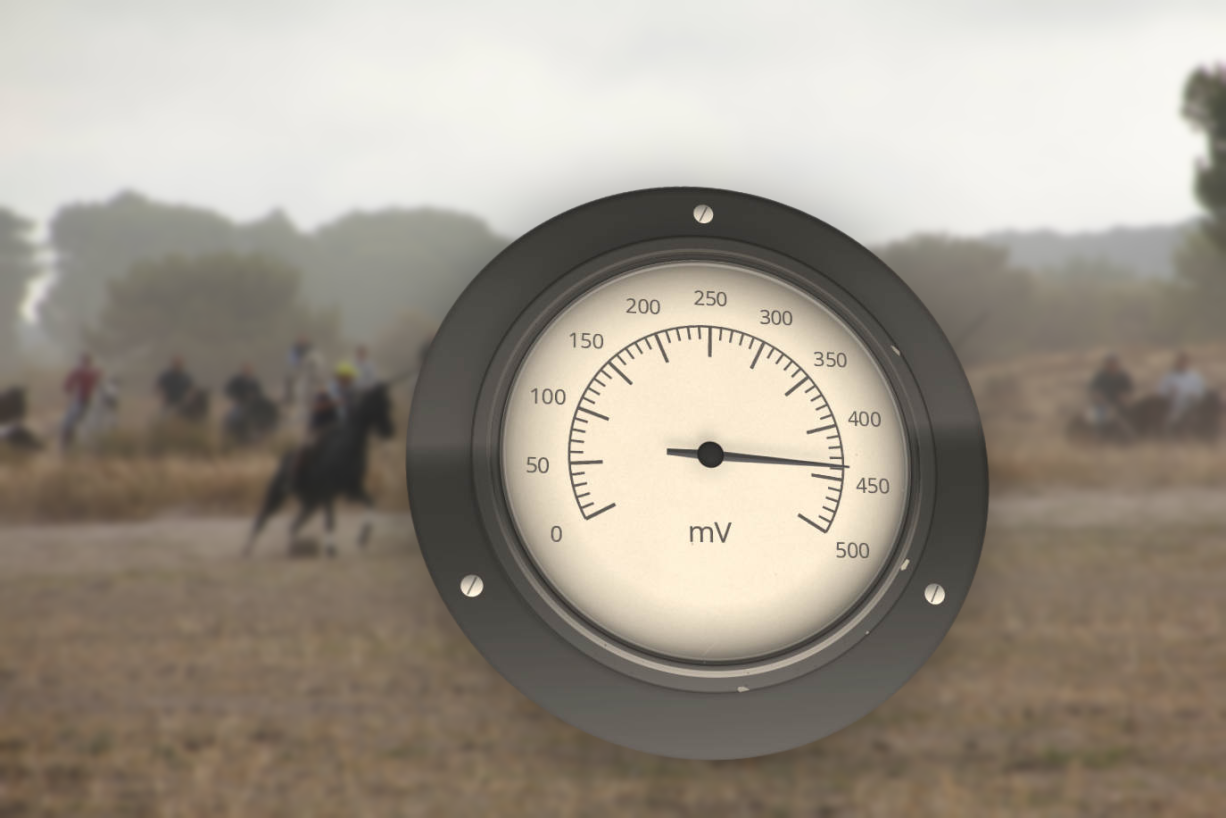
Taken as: 440 mV
